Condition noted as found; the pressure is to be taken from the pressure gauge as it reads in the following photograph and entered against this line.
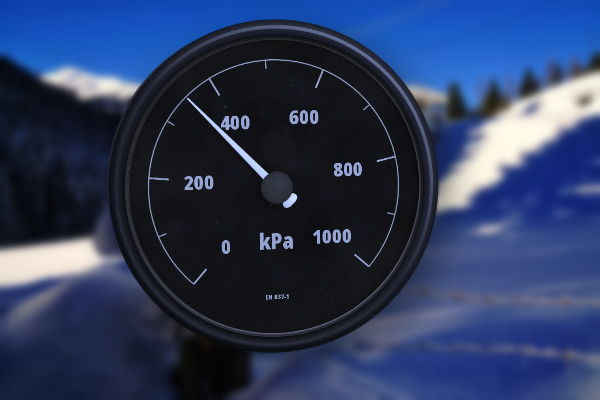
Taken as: 350 kPa
